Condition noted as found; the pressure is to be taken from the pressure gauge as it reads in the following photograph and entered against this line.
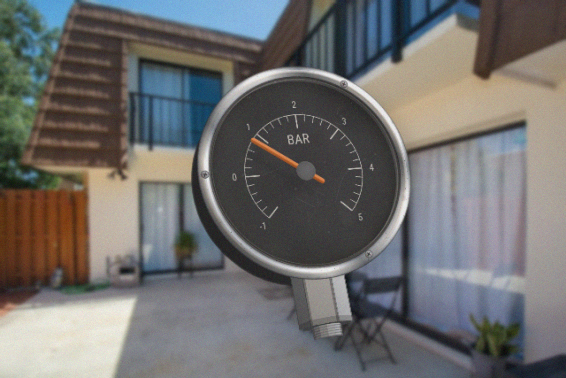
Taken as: 0.8 bar
